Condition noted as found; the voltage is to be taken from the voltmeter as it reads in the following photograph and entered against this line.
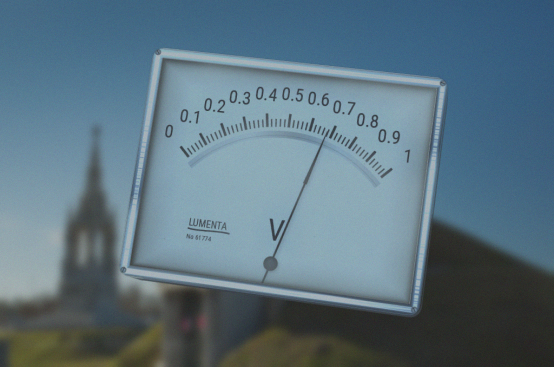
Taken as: 0.68 V
